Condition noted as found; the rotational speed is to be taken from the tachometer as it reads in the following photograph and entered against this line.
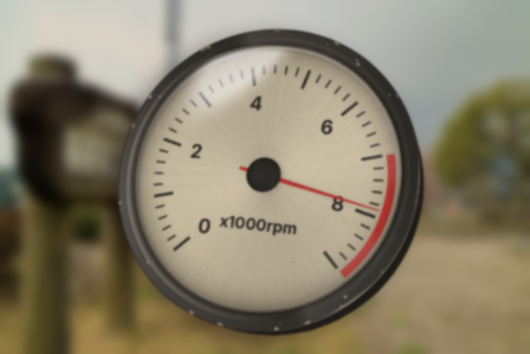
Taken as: 7900 rpm
